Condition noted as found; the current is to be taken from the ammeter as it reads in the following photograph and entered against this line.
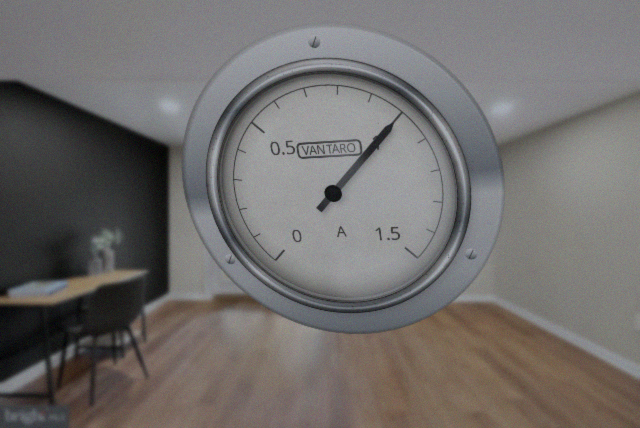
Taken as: 1 A
